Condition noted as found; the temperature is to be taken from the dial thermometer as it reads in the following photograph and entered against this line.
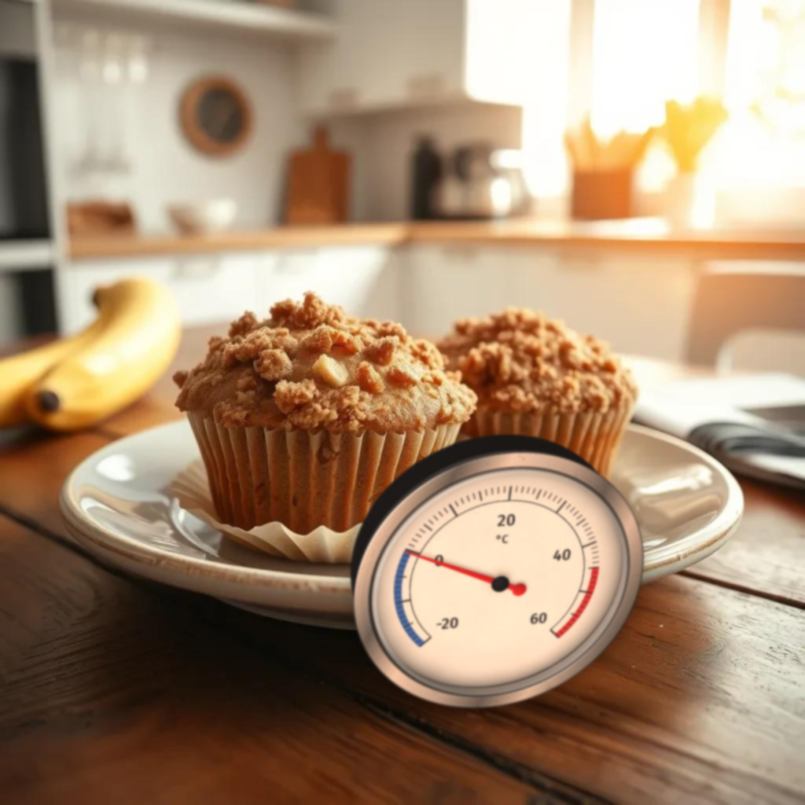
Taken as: 0 °C
